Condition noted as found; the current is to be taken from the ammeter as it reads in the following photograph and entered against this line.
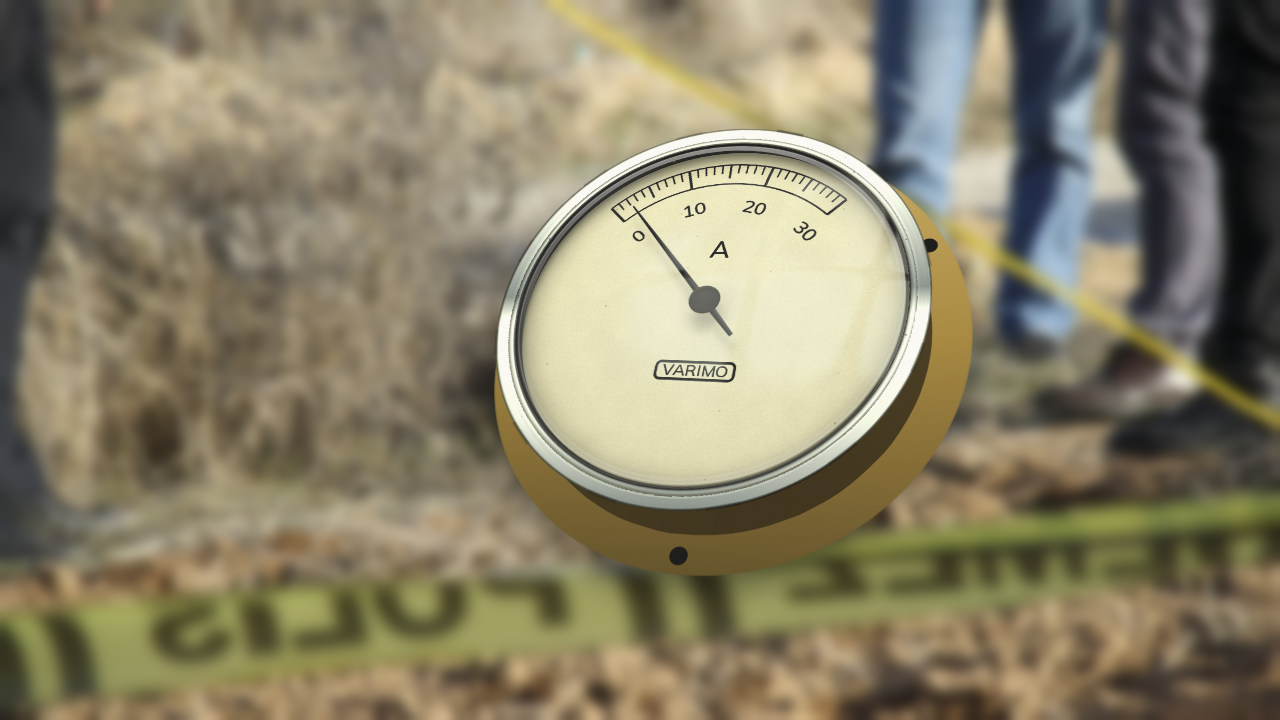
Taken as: 2 A
